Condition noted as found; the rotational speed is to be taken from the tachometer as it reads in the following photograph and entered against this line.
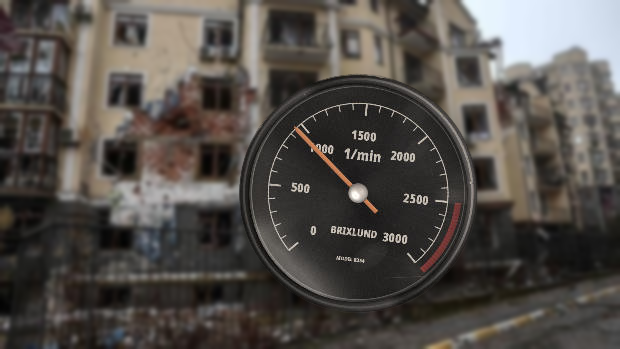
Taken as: 950 rpm
